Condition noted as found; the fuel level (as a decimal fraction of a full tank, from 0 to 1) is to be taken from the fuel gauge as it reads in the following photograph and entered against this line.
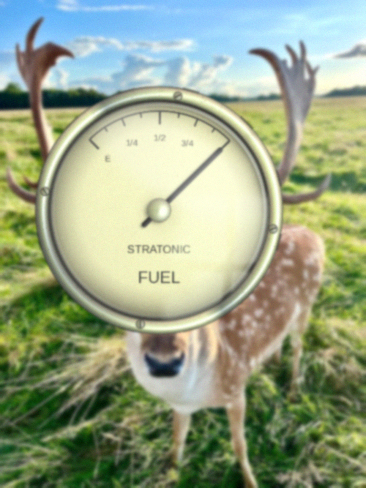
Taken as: 1
